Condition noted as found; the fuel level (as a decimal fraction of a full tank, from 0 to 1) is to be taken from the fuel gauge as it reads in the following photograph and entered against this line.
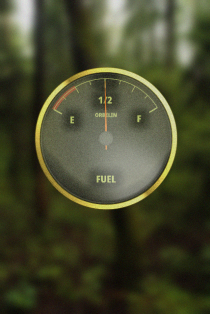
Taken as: 0.5
